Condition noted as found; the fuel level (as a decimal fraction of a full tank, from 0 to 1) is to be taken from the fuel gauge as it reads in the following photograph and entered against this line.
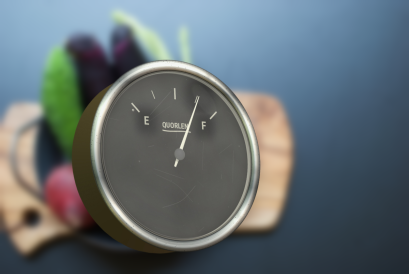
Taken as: 0.75
